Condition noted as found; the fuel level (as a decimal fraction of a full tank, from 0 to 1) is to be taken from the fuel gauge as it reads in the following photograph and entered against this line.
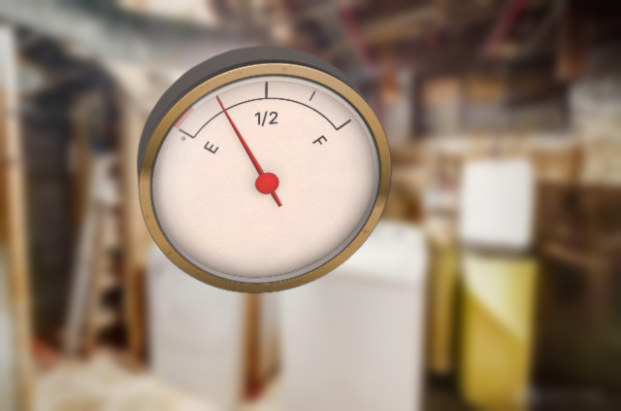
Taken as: 0.25
